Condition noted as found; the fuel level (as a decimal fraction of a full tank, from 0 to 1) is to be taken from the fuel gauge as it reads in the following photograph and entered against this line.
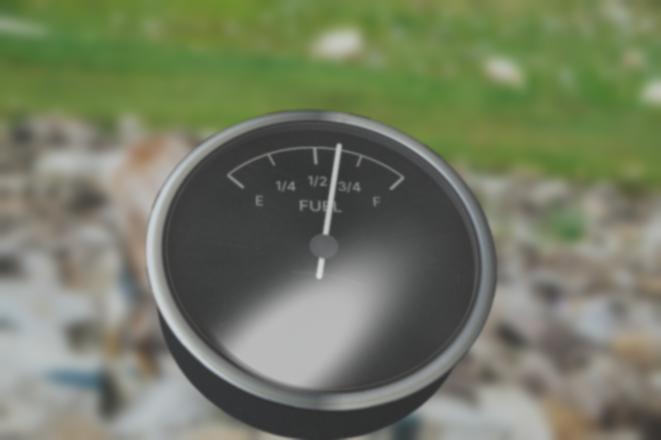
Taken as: 0.625
